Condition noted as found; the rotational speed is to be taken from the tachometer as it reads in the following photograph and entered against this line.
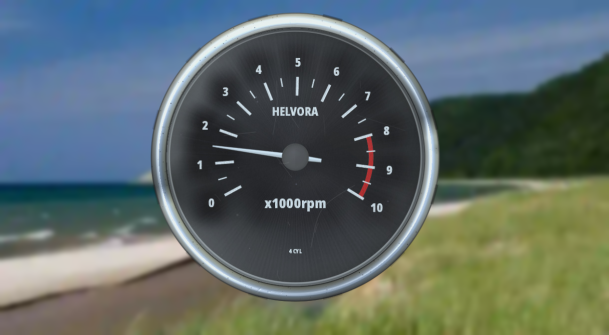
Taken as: 1500 rpm
